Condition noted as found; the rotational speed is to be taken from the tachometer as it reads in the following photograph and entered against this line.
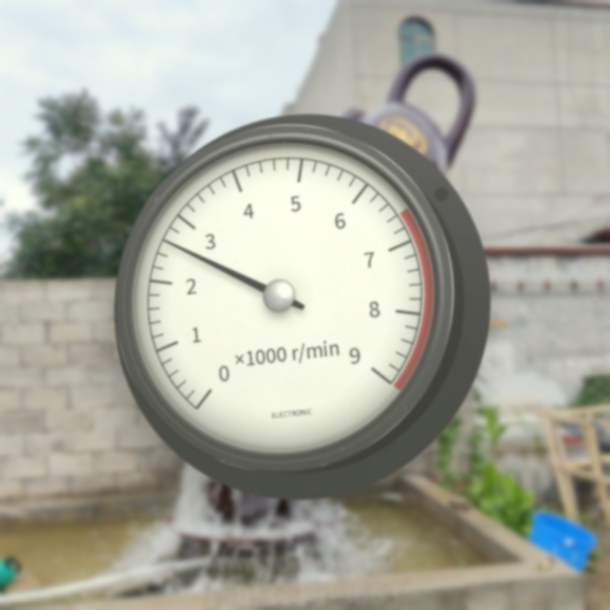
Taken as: 2600 rpm
